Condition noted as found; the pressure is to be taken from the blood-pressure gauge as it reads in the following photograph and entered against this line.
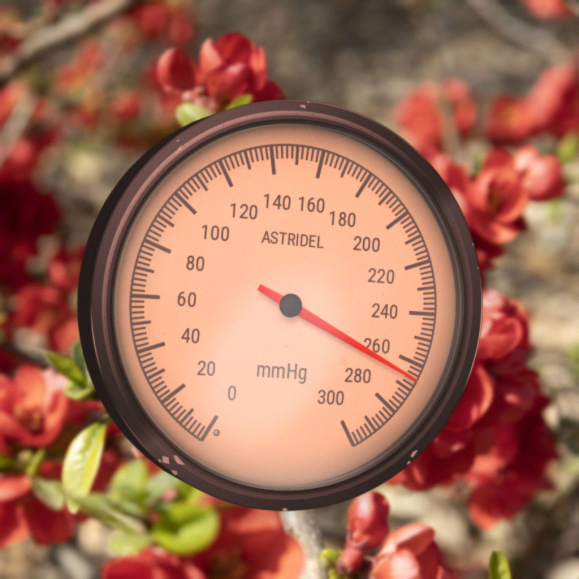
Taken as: 266 mmHg
